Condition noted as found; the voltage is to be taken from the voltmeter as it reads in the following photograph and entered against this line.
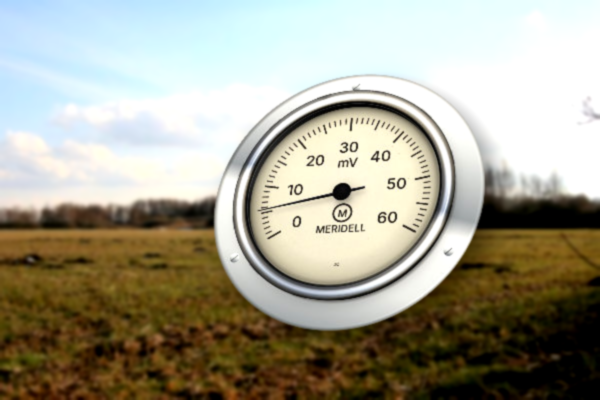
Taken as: 5 mV
